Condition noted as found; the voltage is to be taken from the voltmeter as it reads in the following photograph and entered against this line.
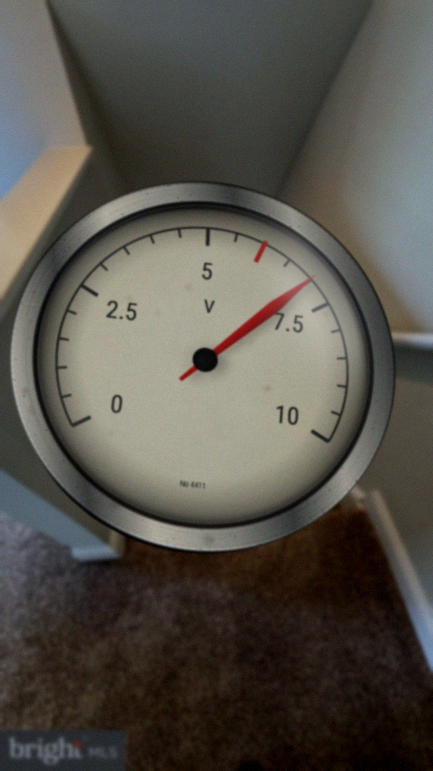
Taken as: 7 V
